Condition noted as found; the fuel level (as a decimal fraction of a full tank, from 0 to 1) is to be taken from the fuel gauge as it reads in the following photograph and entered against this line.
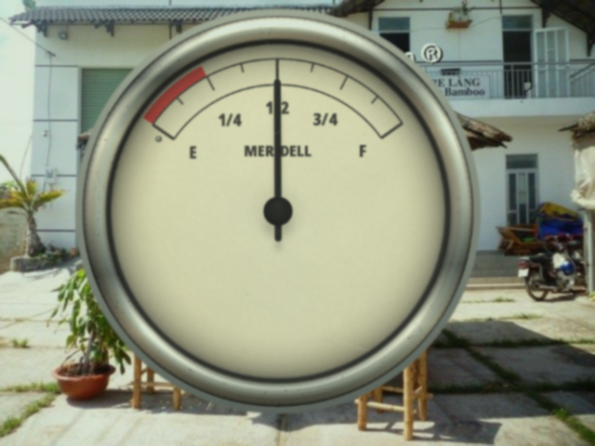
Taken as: 0.5
